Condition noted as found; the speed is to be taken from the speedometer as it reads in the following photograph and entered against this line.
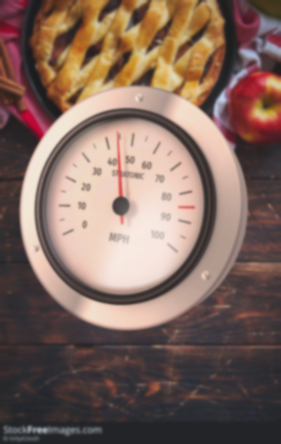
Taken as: 45 mph
